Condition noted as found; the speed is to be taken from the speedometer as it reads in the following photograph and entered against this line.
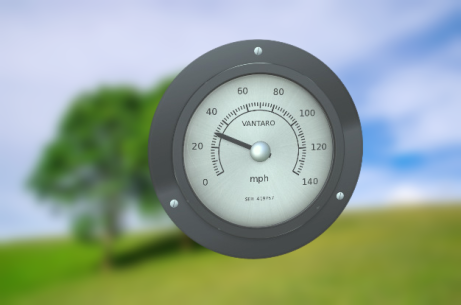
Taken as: 30 mph
